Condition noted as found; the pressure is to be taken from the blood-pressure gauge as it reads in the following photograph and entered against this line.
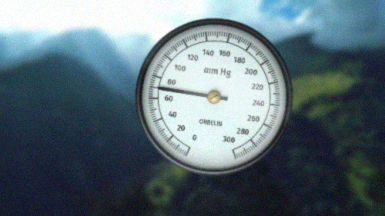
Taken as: 70 mmHg
